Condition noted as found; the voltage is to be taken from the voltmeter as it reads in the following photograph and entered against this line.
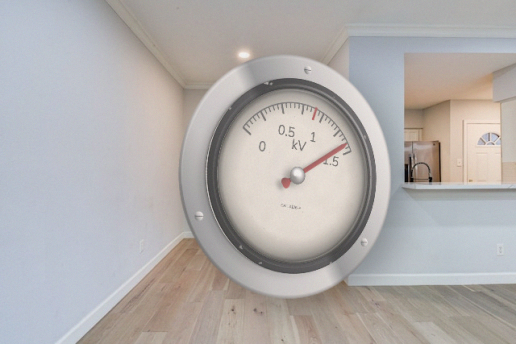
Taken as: 1.4 kV
